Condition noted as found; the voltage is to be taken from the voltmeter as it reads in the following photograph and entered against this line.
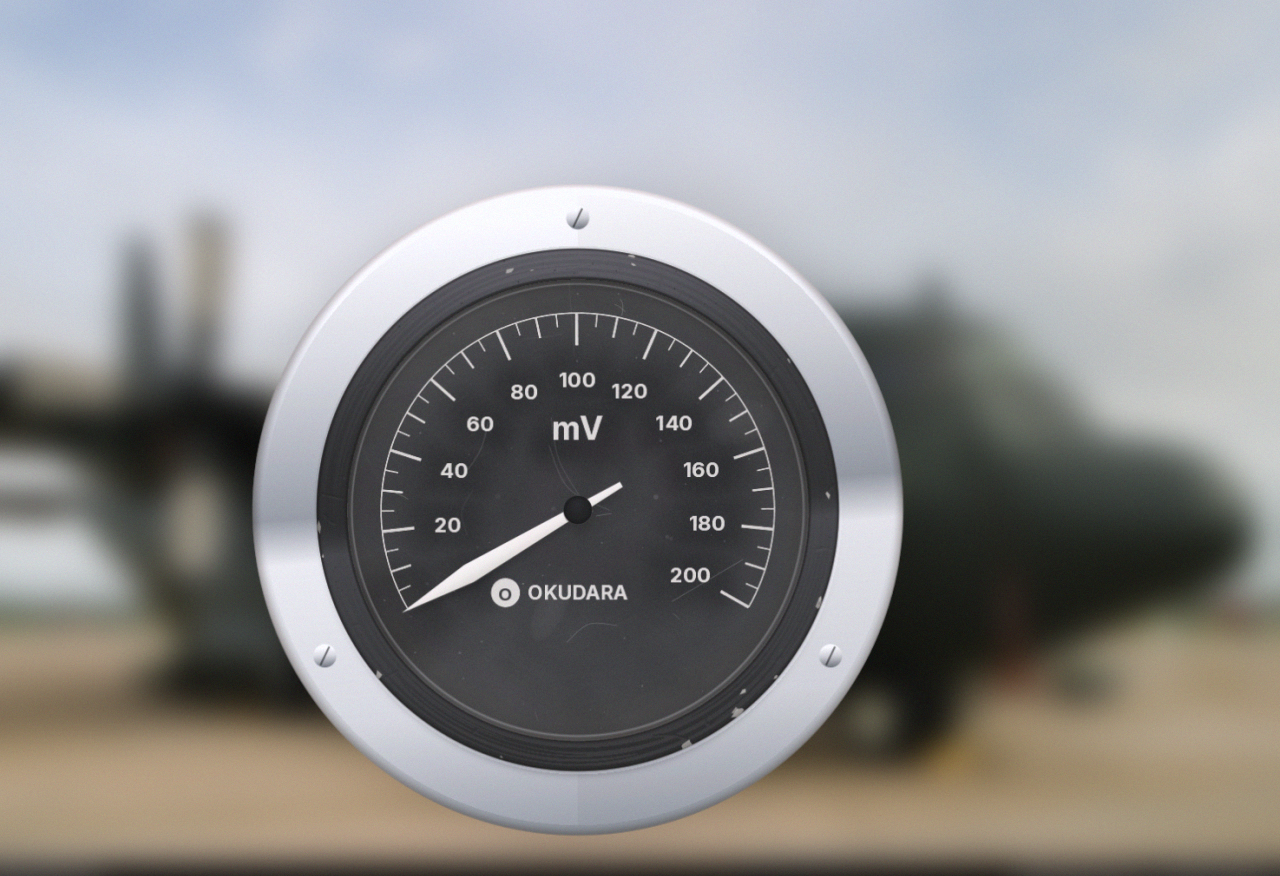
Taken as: 0 mV
